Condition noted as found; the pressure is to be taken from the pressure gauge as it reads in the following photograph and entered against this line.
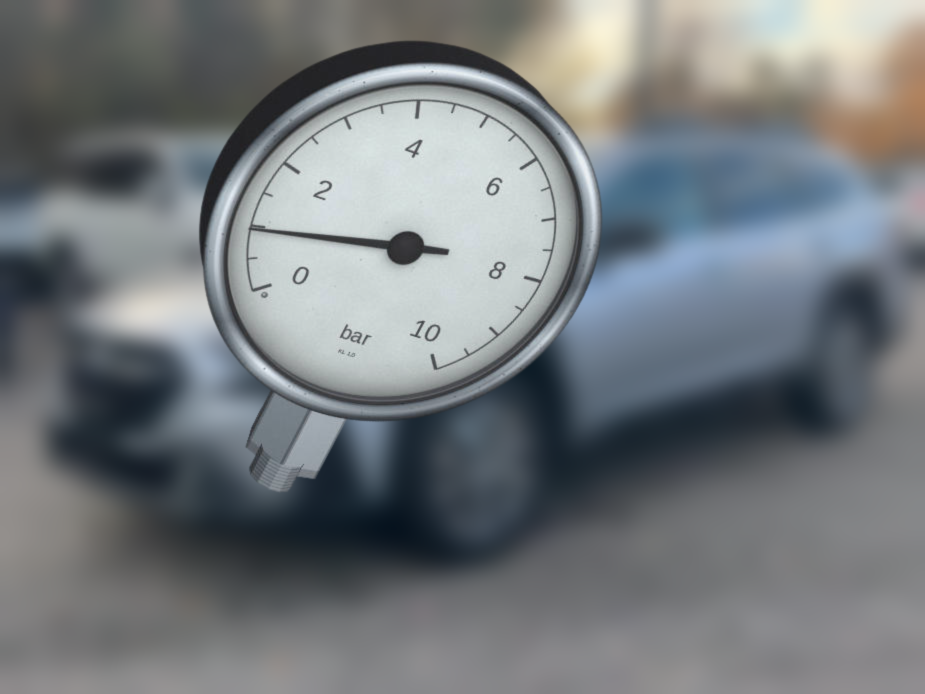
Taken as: 1 bar
